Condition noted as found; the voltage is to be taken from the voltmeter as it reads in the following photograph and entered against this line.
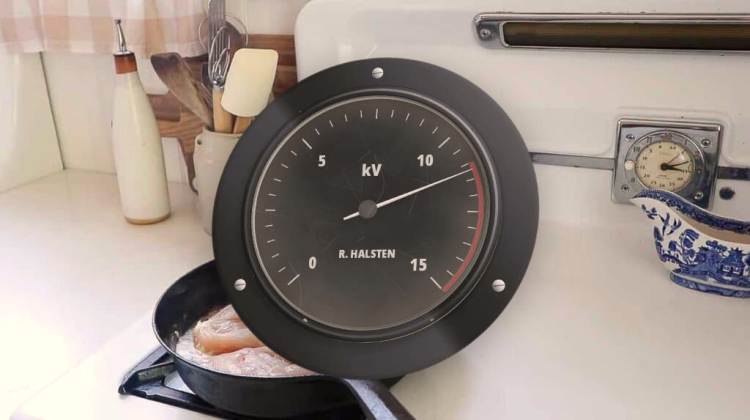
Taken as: 11.25 kV
